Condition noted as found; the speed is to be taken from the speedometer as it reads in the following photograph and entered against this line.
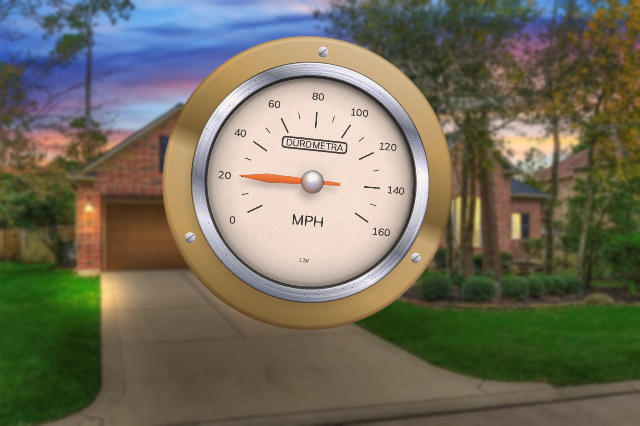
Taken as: 20 mph
